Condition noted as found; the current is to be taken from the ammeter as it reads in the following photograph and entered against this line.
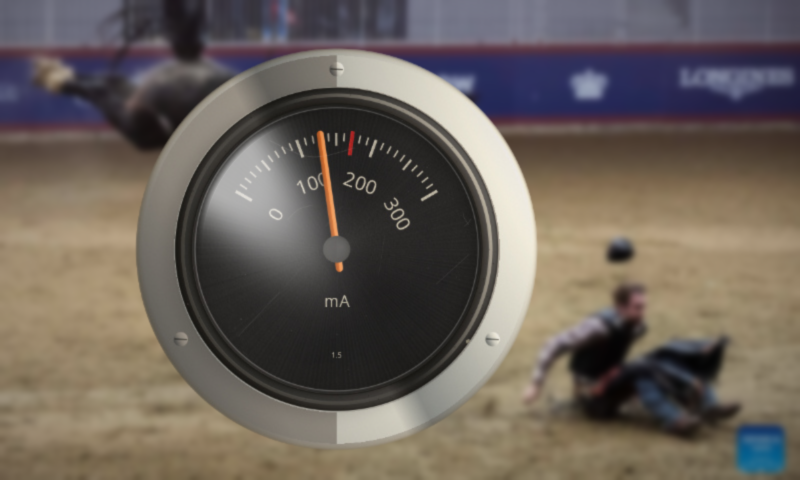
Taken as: 130 mA
